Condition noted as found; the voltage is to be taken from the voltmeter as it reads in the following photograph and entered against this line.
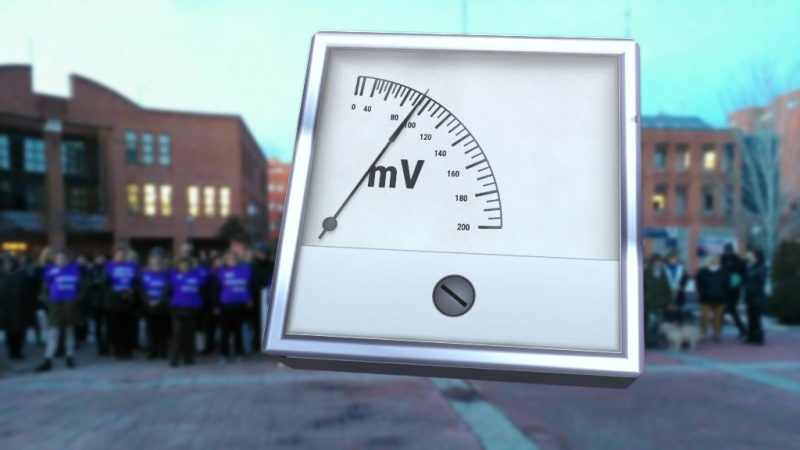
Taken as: 95 mV
